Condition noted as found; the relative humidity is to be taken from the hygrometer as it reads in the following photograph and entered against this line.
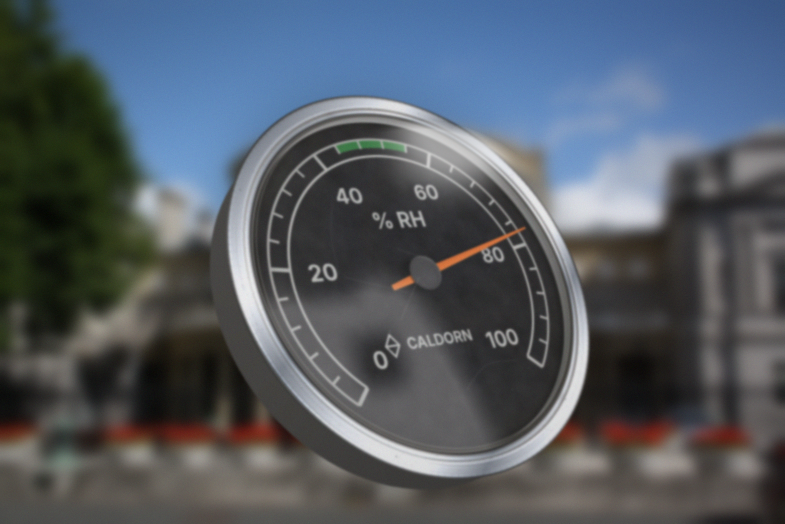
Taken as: 78 %
